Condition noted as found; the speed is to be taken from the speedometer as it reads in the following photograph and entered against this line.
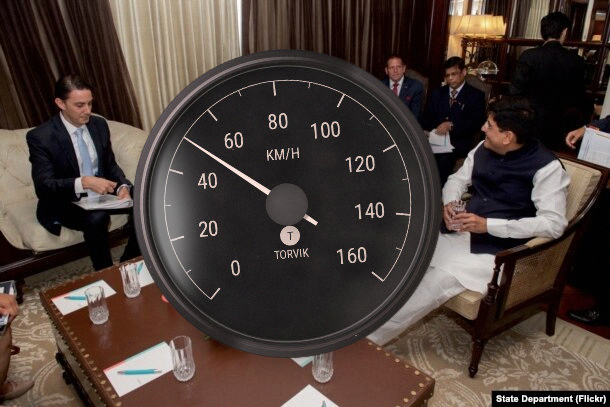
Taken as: 50 km/h
